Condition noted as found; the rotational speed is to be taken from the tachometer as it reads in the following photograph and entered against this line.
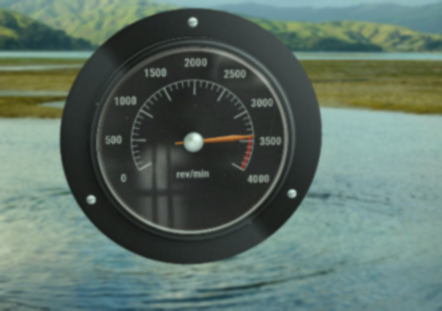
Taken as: 3400 rpm
